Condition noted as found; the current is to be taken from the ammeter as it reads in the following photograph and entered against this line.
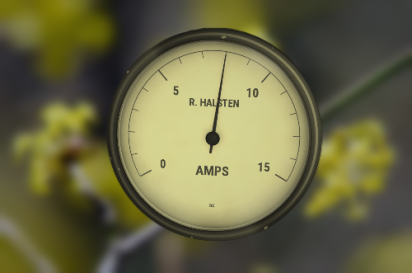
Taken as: 8 A
